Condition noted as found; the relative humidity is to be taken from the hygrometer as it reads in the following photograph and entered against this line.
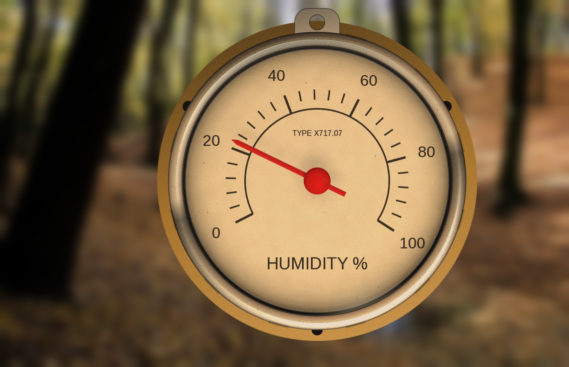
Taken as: 22 %
